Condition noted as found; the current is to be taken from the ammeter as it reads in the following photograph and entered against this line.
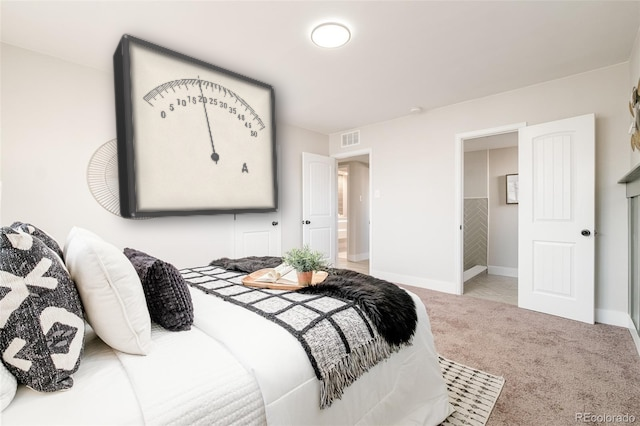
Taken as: 20 A
